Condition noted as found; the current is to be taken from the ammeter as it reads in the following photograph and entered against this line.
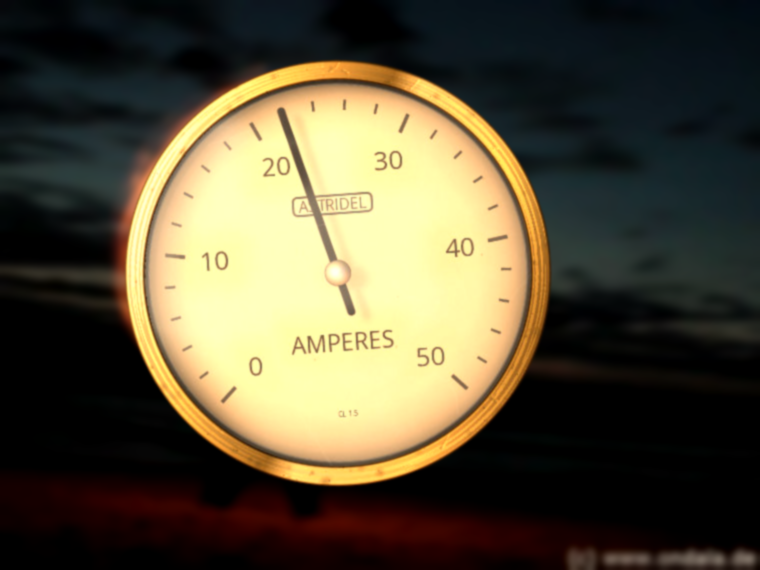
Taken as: 22 A
